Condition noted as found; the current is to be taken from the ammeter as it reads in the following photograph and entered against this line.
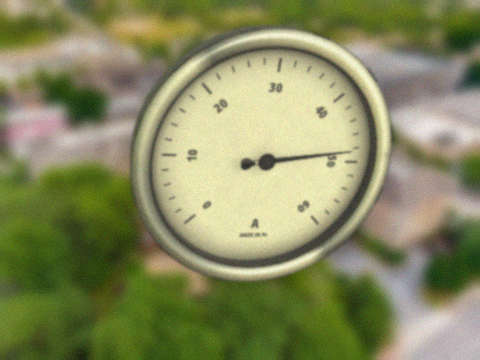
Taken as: 48 A
